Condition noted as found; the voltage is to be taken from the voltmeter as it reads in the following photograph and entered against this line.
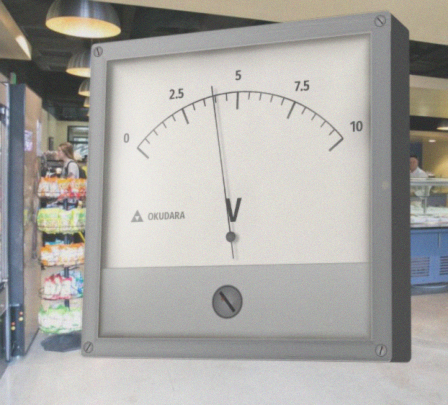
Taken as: 4 V
